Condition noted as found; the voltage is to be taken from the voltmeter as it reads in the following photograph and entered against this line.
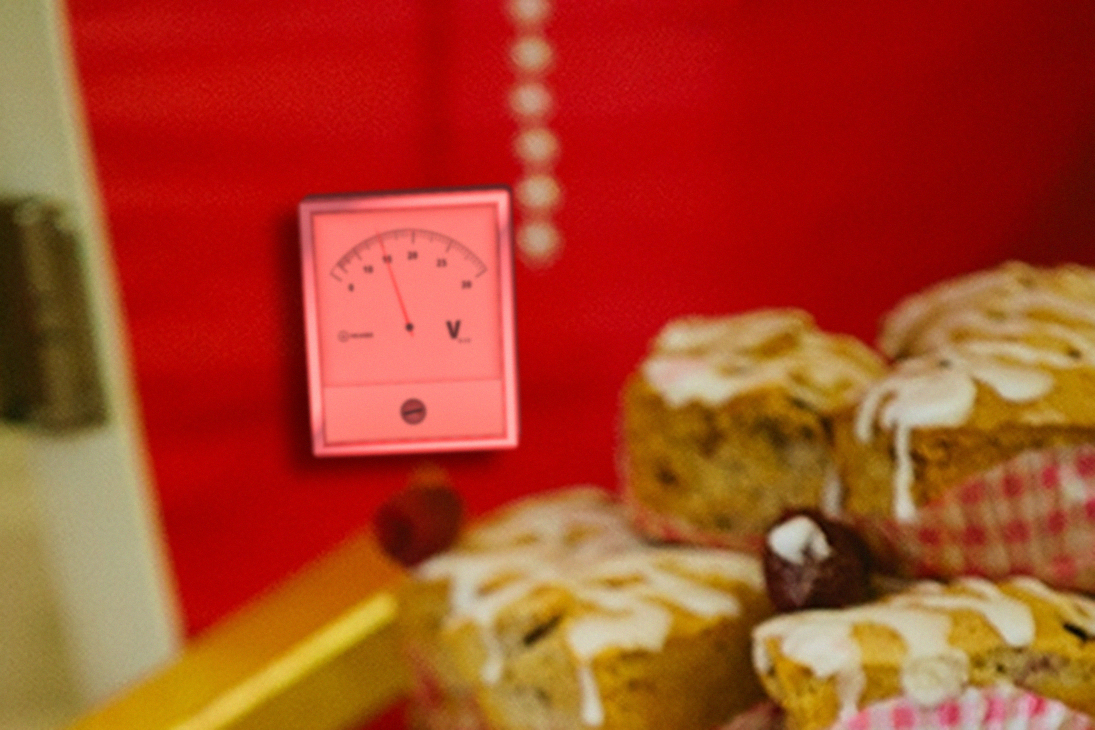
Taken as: 15 V
